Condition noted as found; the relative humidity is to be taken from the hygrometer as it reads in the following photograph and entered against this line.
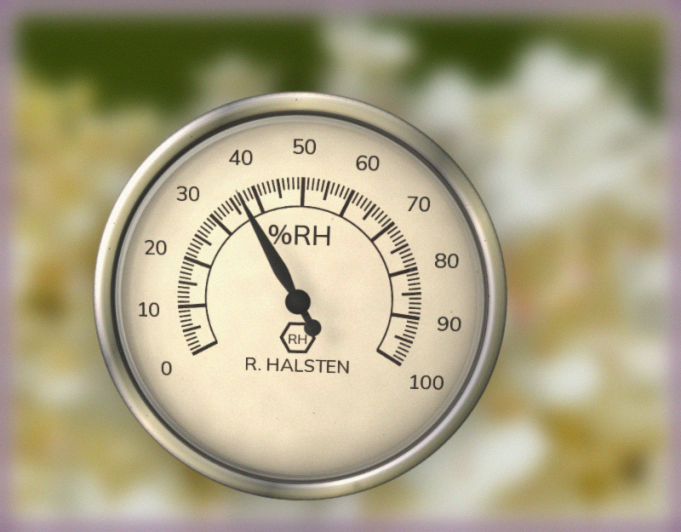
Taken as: 37 %
